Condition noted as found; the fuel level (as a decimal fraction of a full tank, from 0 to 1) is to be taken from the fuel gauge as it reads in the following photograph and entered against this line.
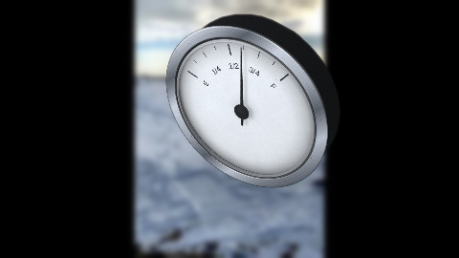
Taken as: 0.625
